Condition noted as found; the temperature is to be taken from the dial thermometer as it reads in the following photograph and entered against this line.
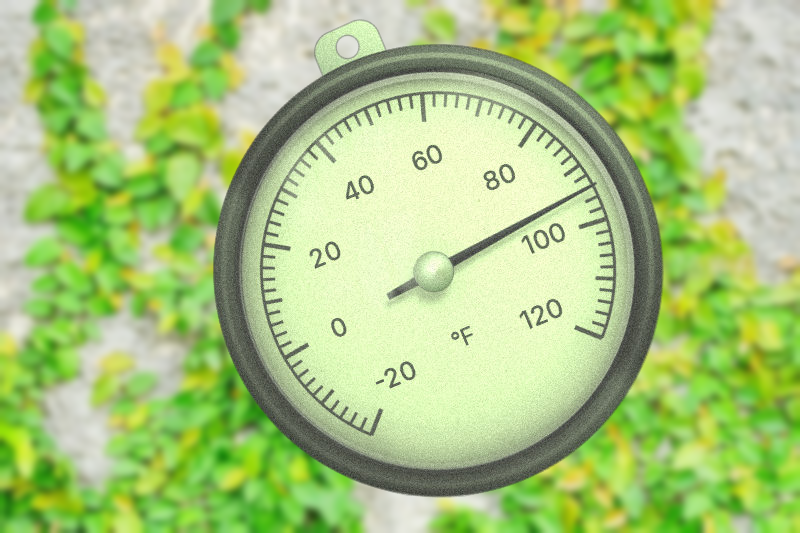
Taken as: 94 °F
